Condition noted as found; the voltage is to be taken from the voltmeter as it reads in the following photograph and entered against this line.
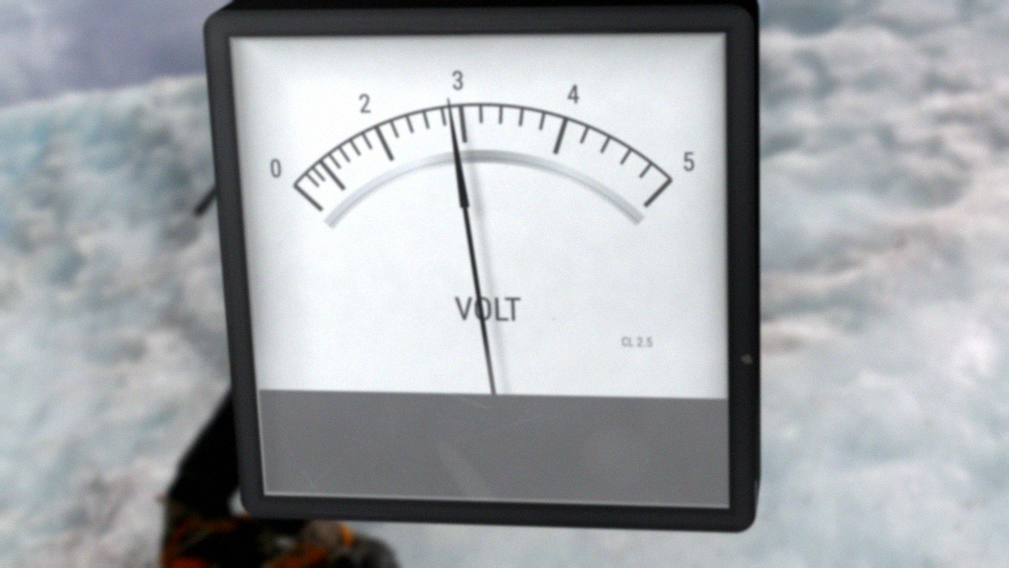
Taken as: 2.9 V
